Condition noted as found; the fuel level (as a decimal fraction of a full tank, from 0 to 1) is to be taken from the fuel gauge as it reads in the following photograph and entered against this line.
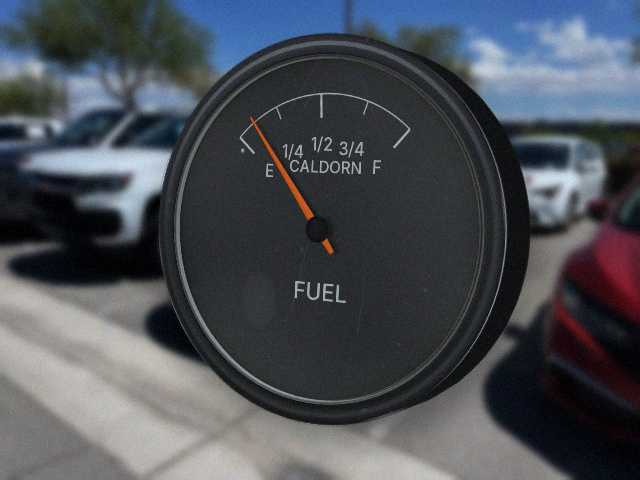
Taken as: 0.125
